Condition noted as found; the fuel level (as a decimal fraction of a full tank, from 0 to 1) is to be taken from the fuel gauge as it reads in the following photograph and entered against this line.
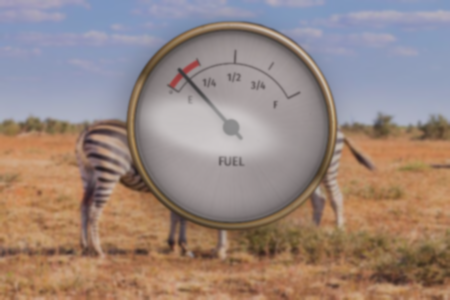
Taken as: 0.125
